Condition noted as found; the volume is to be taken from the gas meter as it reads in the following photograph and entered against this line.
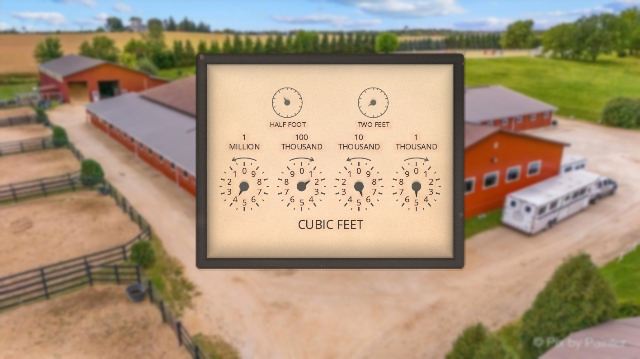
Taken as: 415500 ft³
